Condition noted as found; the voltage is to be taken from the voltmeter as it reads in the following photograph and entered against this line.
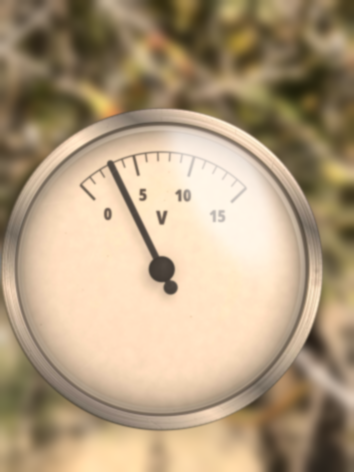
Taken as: 3 V
